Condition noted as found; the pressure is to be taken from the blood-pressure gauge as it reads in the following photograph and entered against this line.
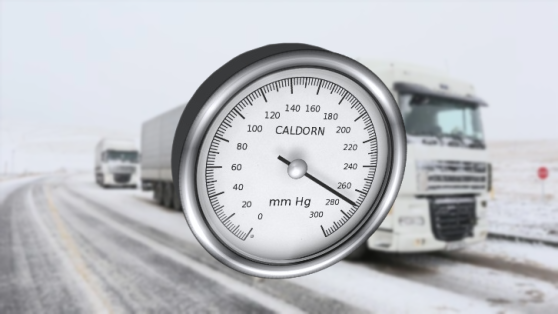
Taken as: 270 mmHg
